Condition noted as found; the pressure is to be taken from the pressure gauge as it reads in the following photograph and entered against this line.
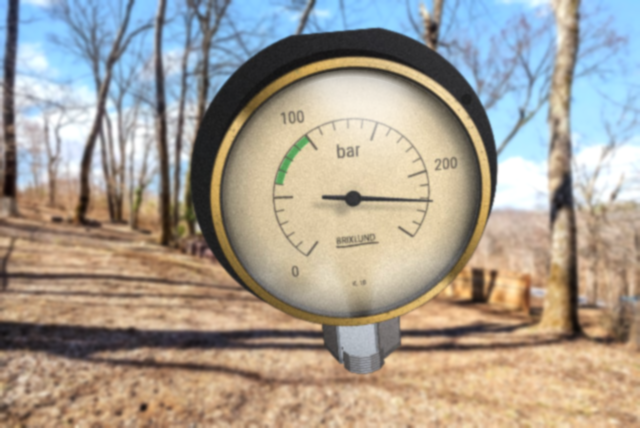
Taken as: 220 bar
